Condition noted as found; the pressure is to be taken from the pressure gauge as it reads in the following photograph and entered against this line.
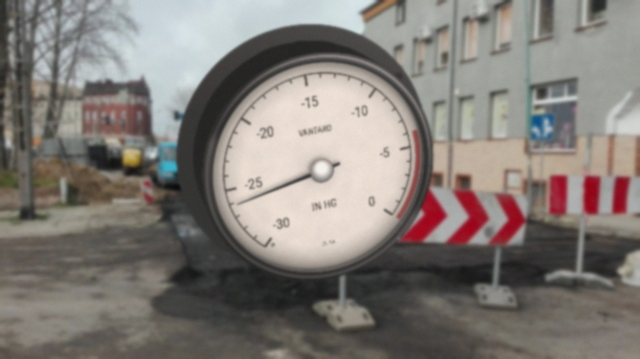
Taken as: -26 inHg
